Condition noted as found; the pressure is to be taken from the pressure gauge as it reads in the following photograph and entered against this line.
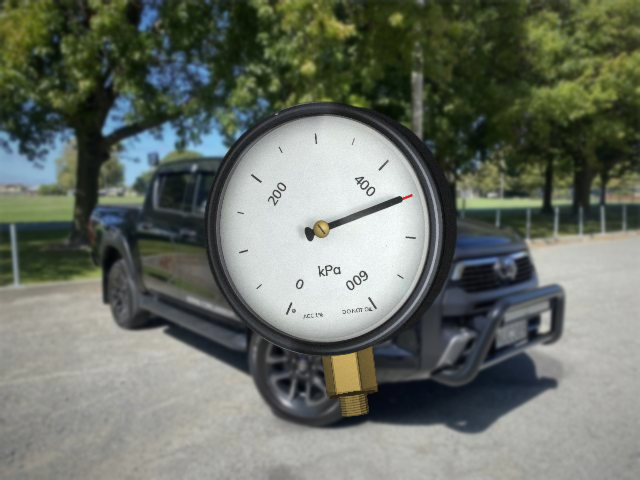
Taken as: 450 kPa
